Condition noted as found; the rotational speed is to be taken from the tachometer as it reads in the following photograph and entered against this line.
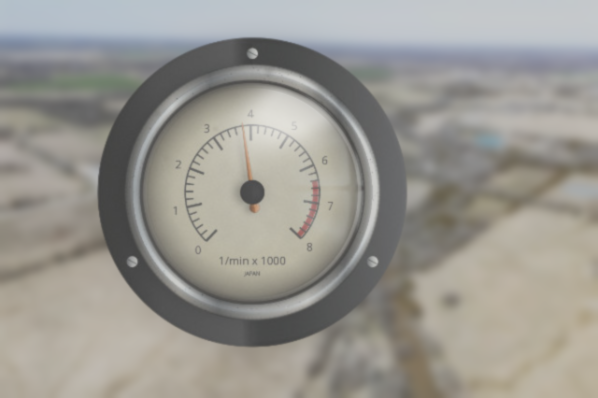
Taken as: 3800 rpm
